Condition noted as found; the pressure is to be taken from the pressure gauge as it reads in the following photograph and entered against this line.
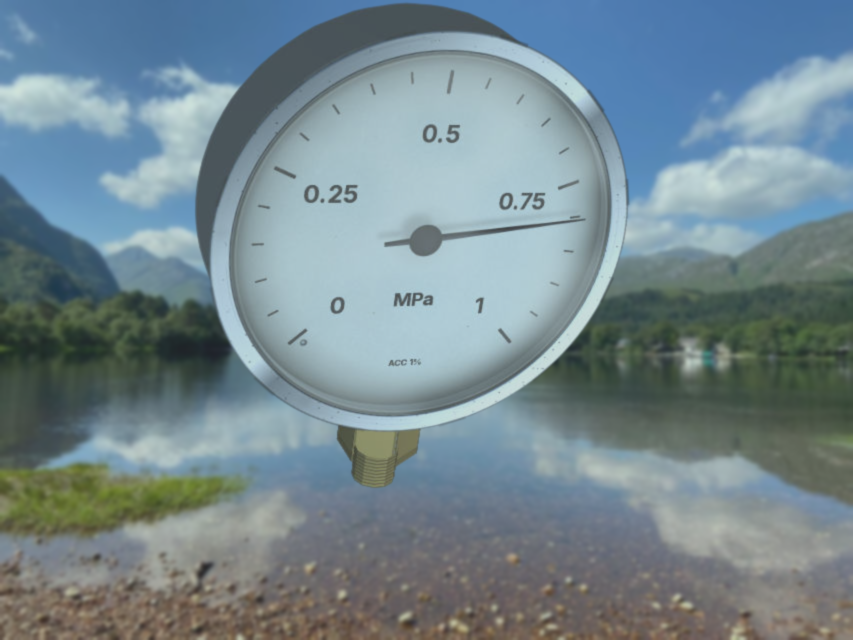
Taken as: 0.8 MPa
